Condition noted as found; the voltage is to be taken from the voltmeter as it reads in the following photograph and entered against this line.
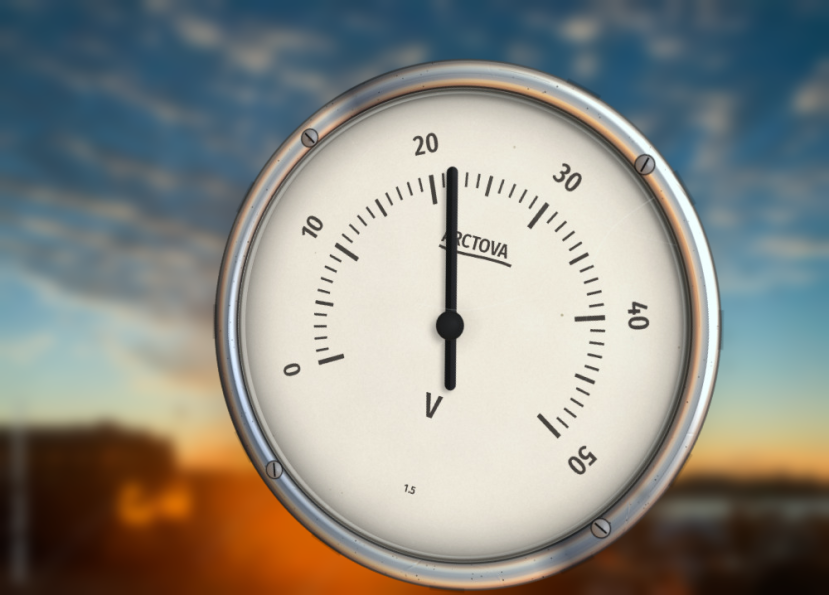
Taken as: 22 V
